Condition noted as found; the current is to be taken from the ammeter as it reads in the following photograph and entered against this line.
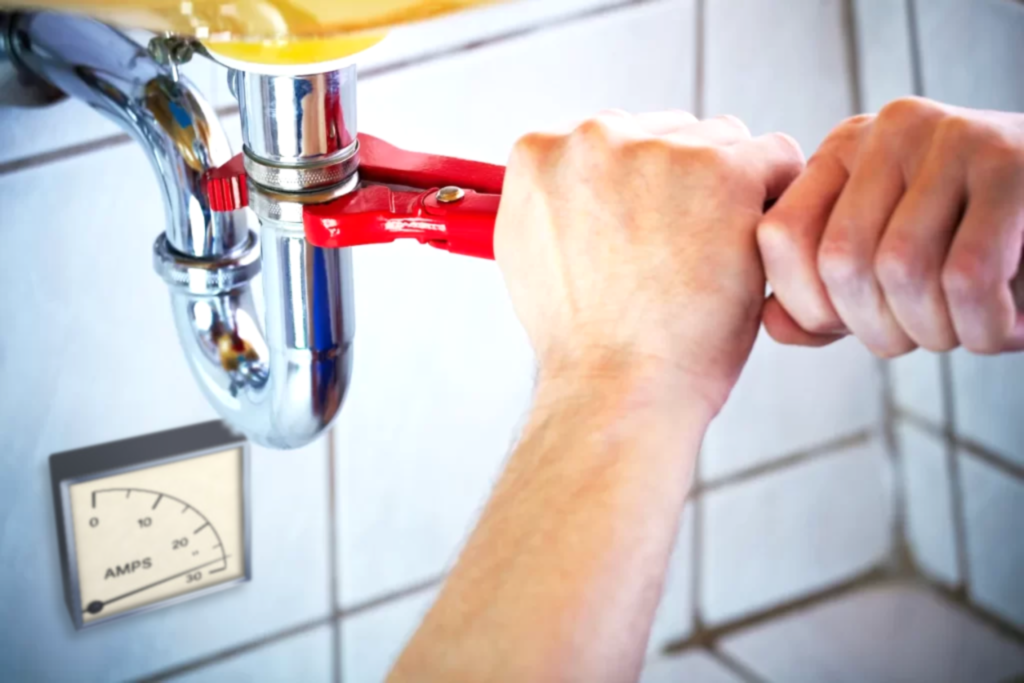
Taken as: 27.5 A
